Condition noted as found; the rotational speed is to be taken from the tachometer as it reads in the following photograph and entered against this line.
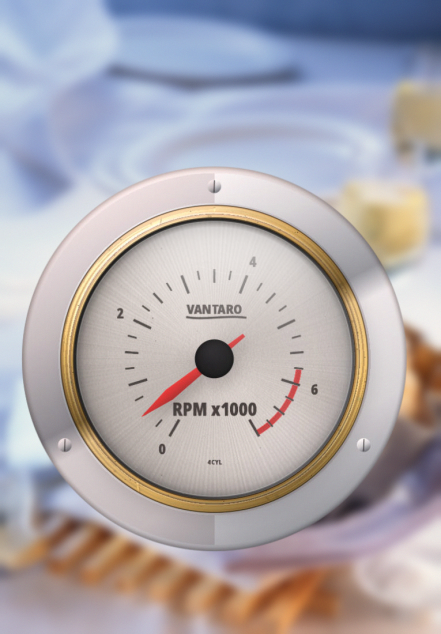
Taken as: 500 rpm
